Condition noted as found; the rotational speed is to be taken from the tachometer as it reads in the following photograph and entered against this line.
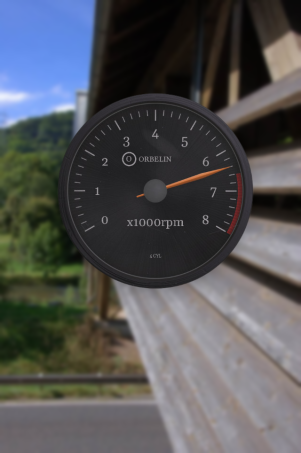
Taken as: 6400 rpm
